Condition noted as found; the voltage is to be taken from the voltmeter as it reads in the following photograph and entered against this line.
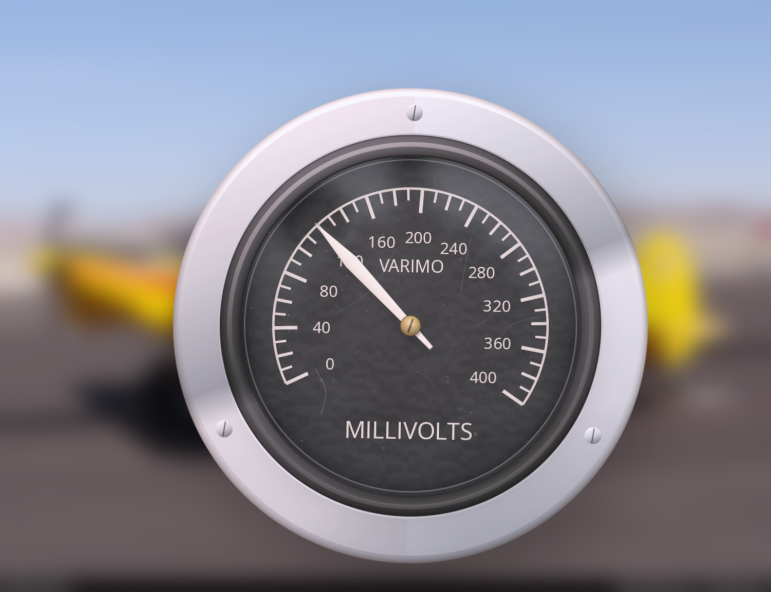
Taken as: 120 mV
